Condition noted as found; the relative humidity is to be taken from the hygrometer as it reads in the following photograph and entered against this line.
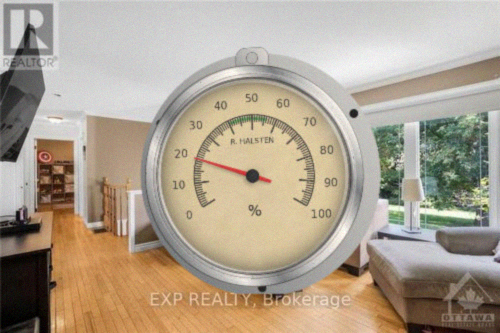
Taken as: 20 %
